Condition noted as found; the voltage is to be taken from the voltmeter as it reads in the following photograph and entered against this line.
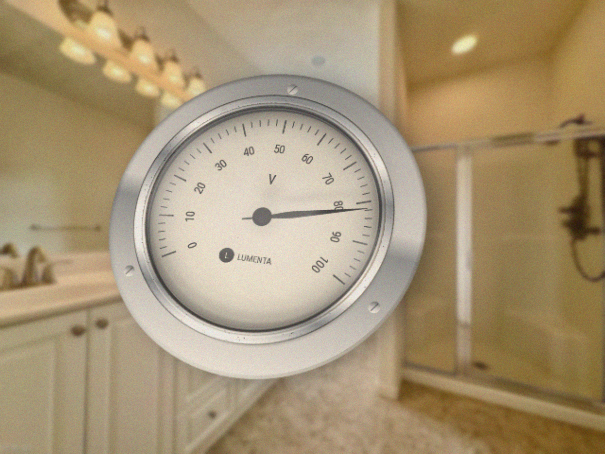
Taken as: 82 V
